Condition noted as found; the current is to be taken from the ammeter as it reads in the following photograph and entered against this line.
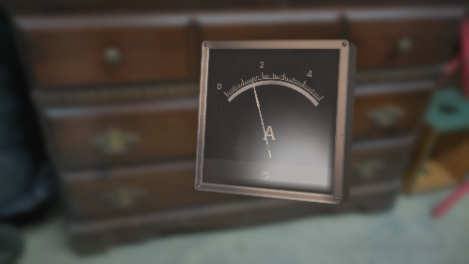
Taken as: 1.5 A
